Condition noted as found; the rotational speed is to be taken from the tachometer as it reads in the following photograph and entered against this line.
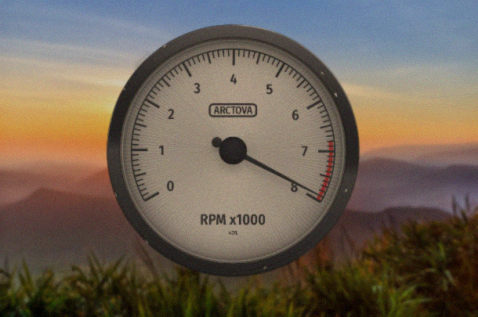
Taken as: 7900 rpm
